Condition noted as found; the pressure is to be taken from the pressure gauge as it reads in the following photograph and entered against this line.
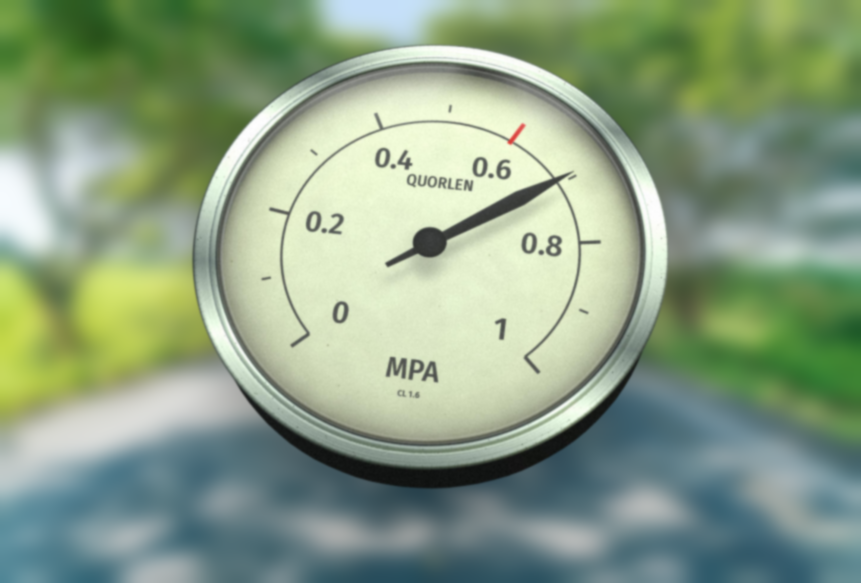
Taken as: 0.7 MPa
